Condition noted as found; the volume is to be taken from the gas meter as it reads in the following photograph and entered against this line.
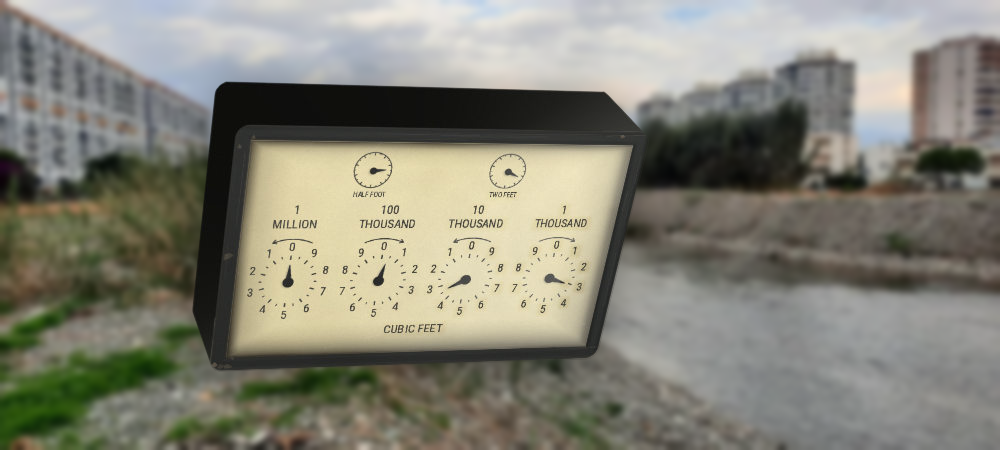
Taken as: 3300 ft³
